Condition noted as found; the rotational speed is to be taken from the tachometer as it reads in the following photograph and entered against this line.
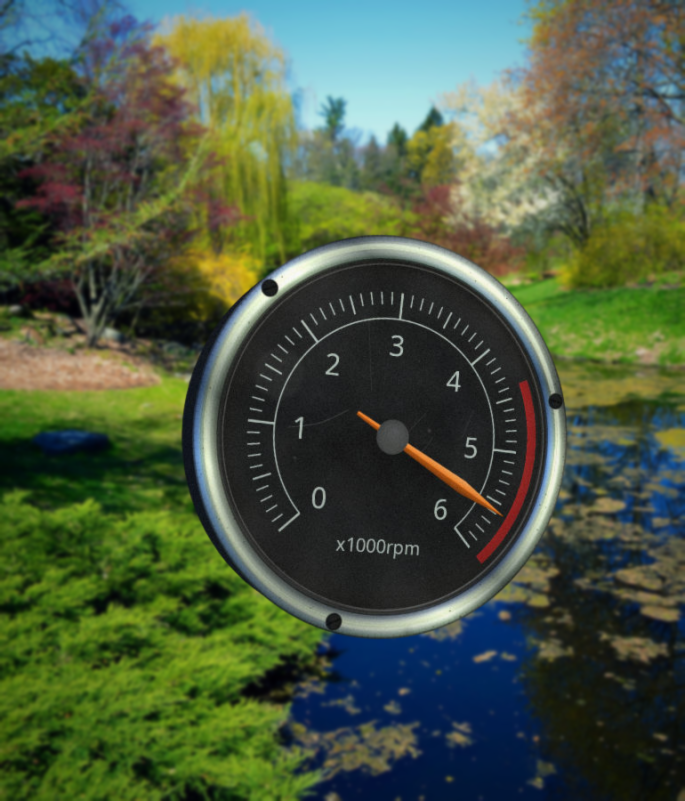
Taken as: 5600 rpm
